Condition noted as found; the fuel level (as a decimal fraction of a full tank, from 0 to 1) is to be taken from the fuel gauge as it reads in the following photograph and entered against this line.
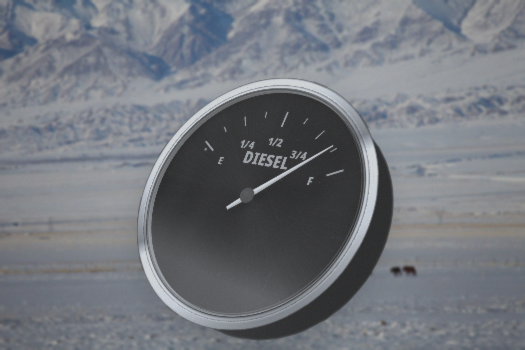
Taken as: 0.875
